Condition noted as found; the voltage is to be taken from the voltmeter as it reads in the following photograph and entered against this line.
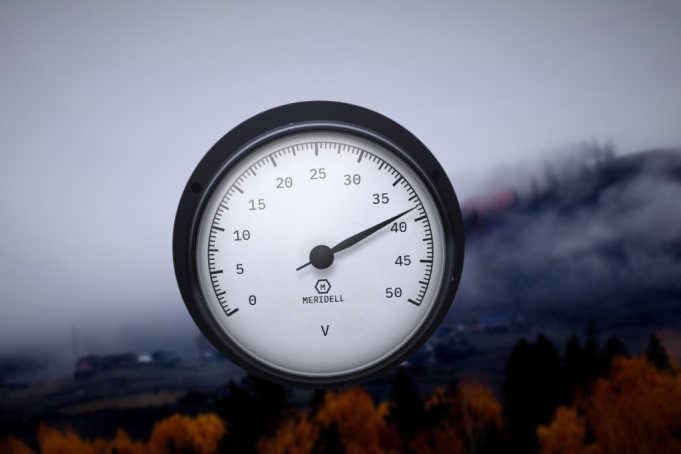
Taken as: 38.5 V
